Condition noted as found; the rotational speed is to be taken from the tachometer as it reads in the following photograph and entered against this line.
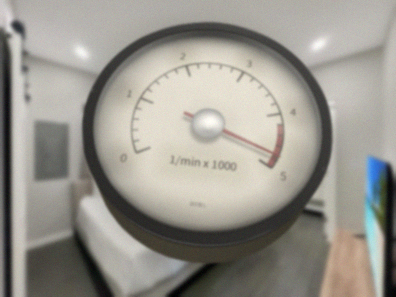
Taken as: 4800 rpm
